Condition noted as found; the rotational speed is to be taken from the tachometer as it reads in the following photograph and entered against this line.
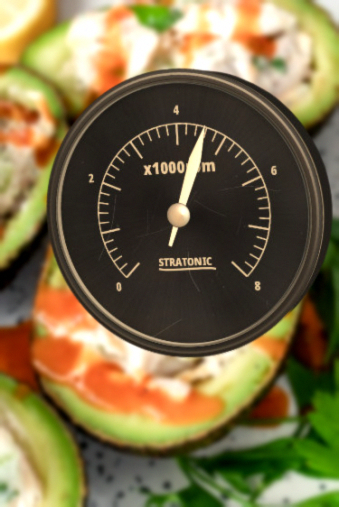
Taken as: 4600 rpm
